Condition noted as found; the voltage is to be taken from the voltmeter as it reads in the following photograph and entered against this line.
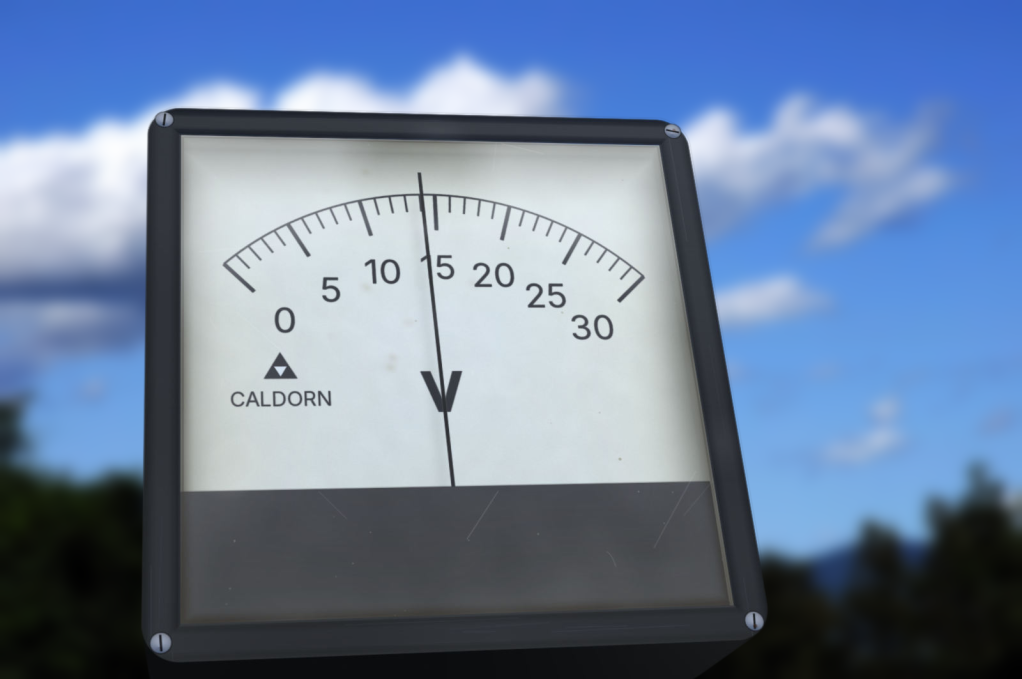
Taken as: 14 V
